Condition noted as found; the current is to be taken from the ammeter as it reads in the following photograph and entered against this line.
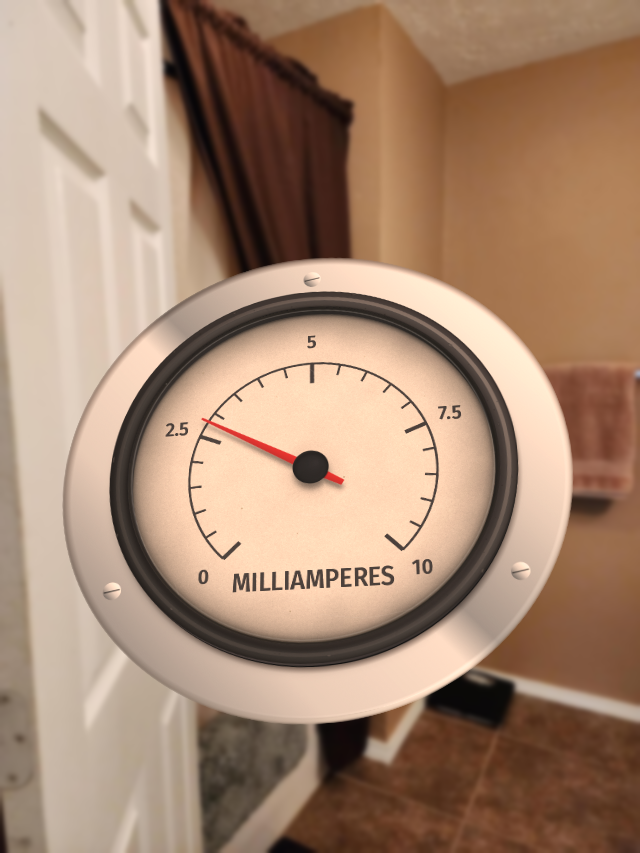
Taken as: 2.75 mA
